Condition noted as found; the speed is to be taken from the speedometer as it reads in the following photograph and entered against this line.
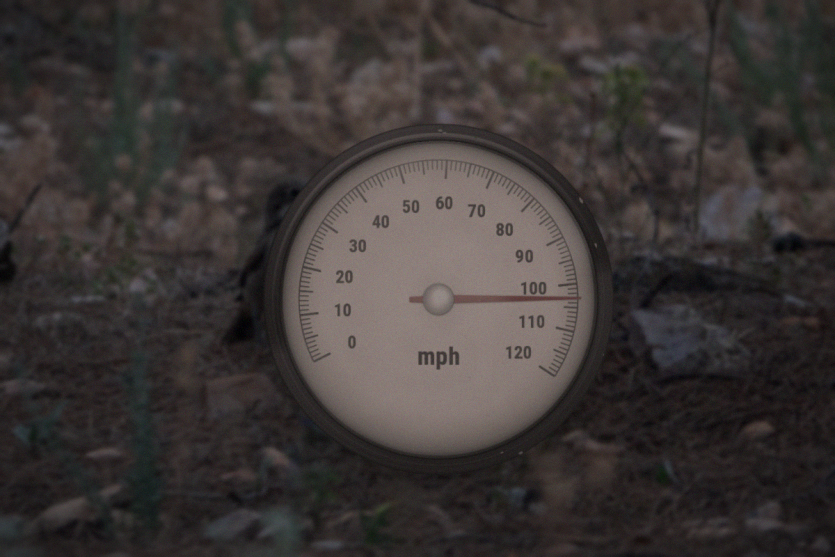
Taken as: 103 mph
